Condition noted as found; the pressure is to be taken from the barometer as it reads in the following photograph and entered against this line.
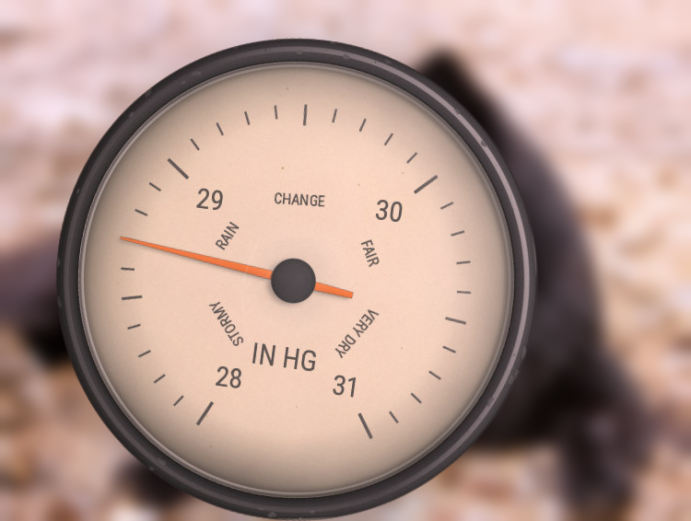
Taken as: 28.7 inHg
